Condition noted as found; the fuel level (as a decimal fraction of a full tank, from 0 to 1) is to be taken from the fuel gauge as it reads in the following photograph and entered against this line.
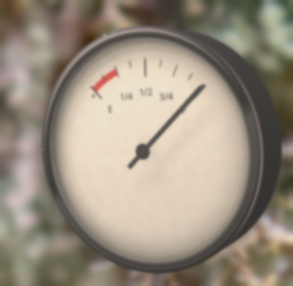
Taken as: 1
